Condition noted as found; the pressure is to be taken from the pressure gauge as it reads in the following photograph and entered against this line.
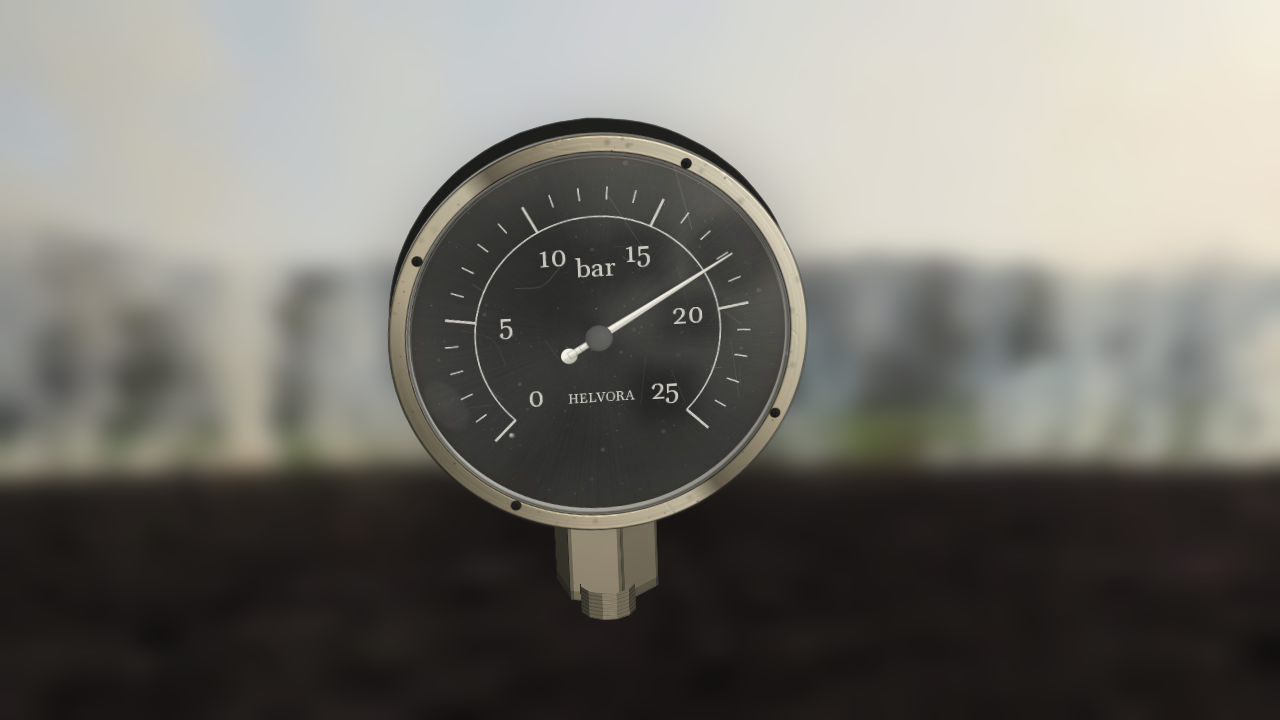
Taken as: 18 bar
